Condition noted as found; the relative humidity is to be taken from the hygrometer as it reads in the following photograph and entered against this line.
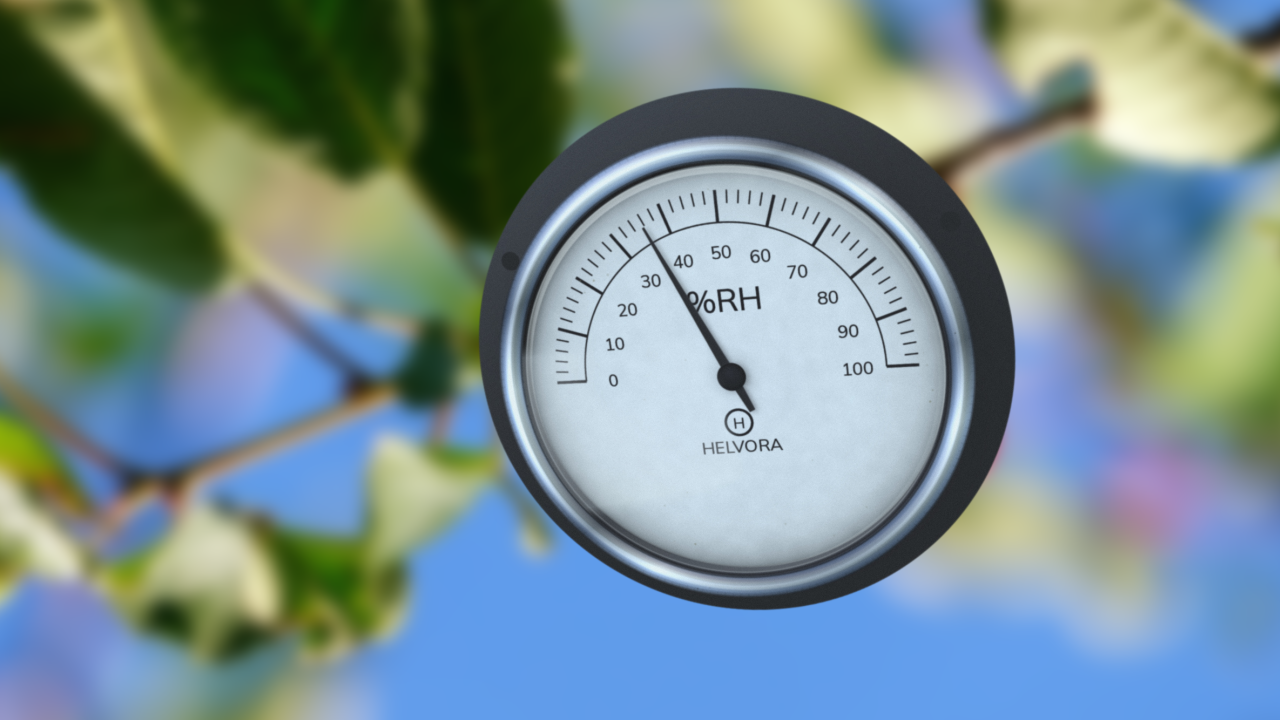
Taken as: 36 %
